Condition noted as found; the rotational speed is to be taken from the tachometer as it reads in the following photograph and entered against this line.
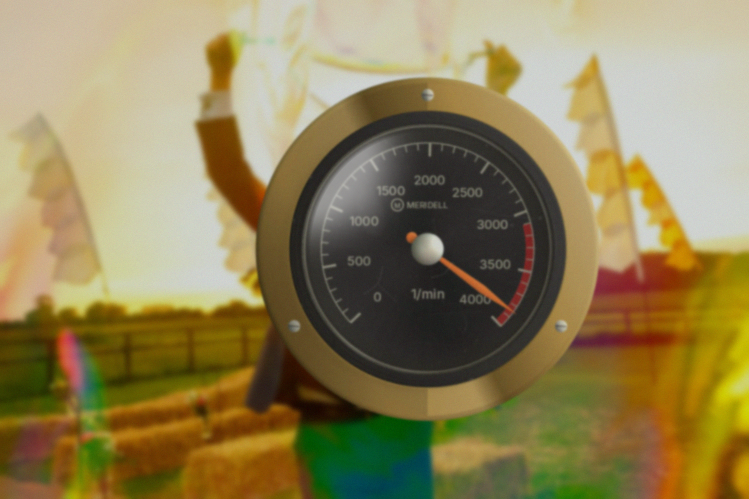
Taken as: 3850 rpm
